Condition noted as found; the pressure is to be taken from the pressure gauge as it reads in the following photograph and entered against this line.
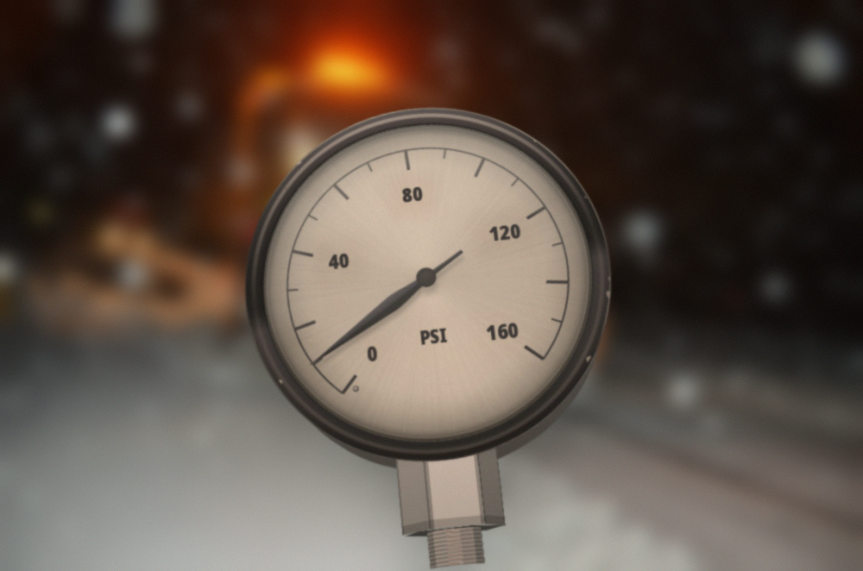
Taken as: 10 psi
